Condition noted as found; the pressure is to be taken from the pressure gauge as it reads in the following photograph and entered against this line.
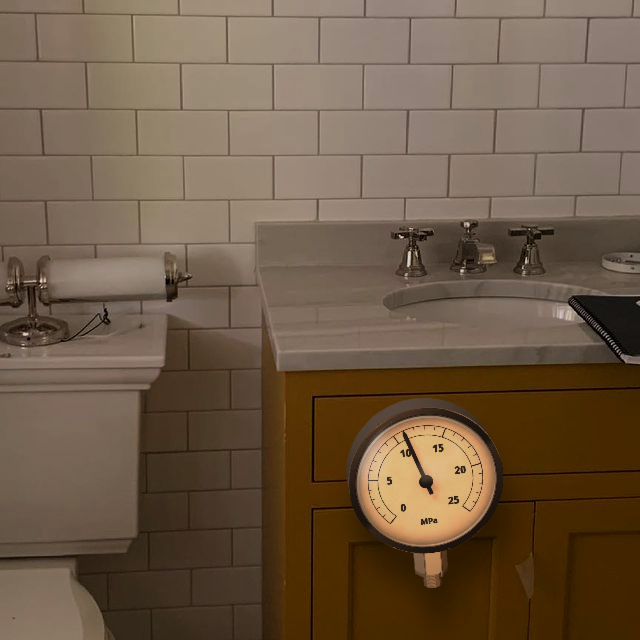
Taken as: 11 MPa
